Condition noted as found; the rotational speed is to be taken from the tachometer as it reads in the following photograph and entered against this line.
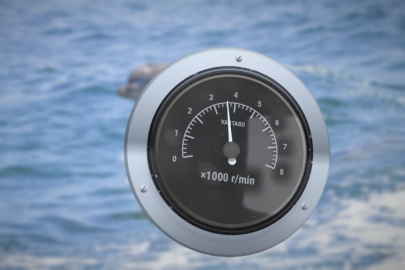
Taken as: 3600 rpm
